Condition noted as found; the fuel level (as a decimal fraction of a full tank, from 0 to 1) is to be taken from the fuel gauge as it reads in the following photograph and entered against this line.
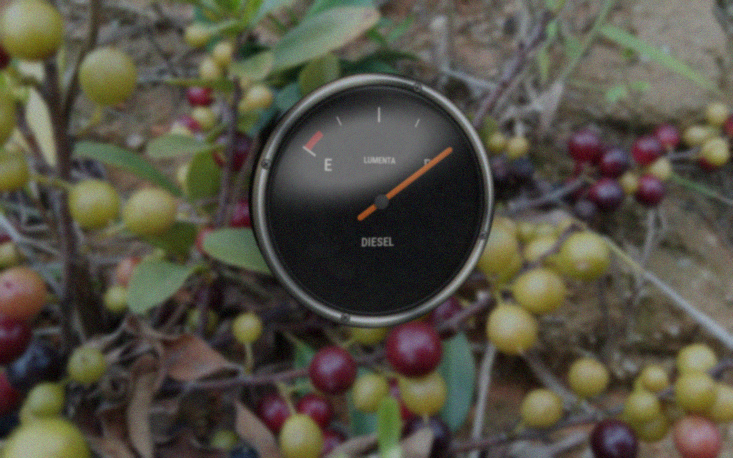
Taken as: 1
